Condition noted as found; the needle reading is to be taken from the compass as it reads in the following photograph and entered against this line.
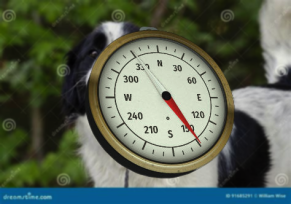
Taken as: 150 °
